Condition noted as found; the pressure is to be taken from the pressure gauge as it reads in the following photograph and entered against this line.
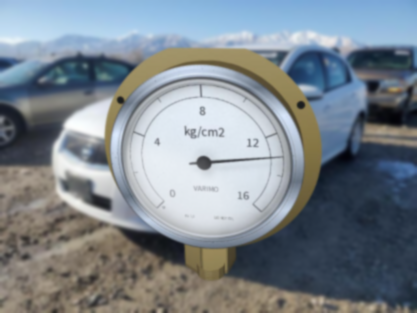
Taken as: 13 kg/cm²
